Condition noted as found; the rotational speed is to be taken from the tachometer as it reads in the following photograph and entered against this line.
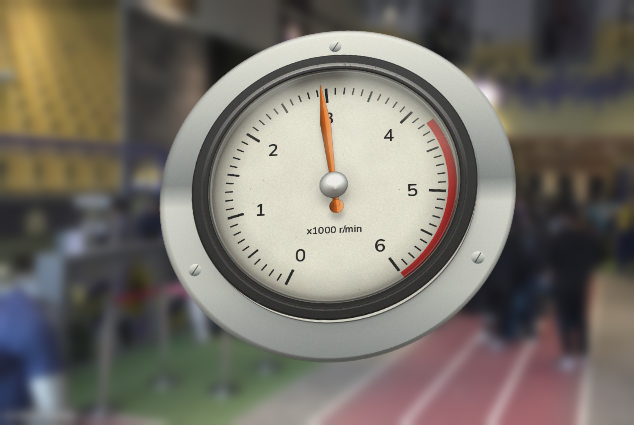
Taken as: 2950 rpm
